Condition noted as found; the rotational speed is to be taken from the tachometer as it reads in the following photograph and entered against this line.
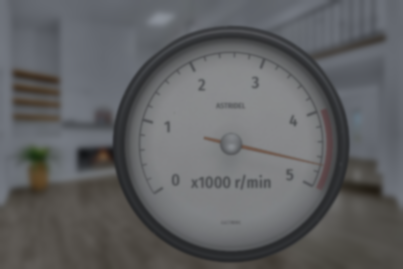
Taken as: 4700 rpm
